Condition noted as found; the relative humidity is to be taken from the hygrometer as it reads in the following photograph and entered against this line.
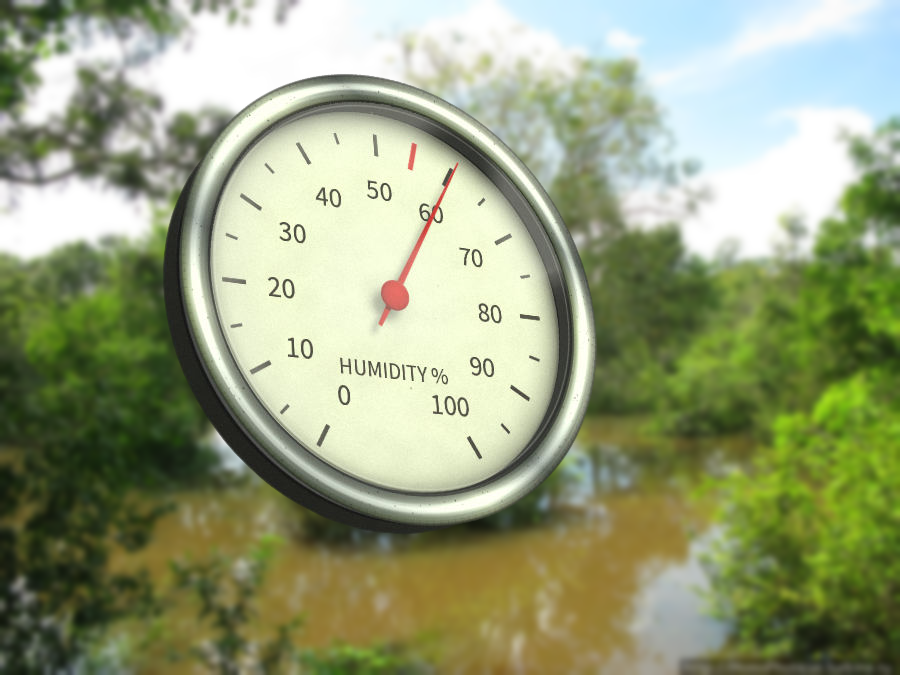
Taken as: 60 %
